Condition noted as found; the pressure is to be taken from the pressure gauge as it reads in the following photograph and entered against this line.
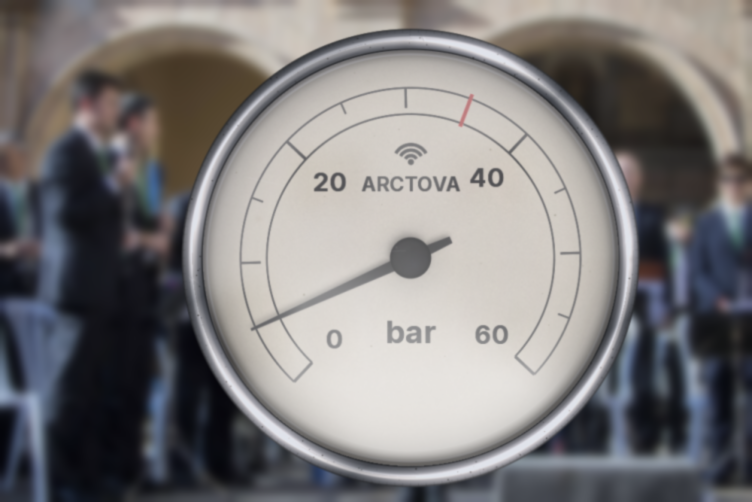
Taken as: 5 bar
